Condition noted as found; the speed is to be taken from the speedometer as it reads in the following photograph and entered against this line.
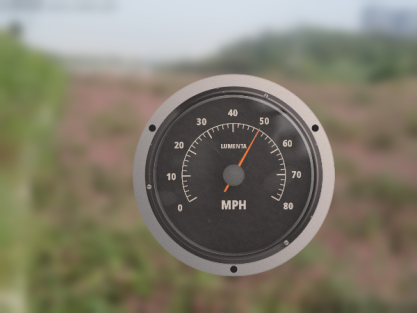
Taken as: 50 mph
